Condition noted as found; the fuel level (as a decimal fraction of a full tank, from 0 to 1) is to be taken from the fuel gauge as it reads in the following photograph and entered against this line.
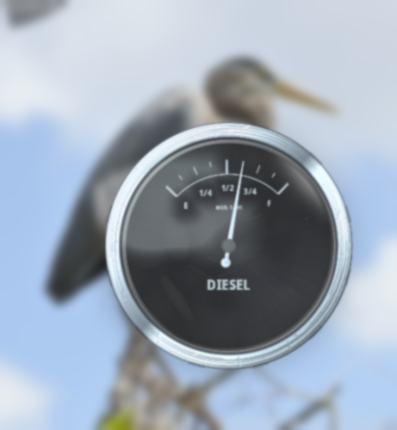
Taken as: 0.625
